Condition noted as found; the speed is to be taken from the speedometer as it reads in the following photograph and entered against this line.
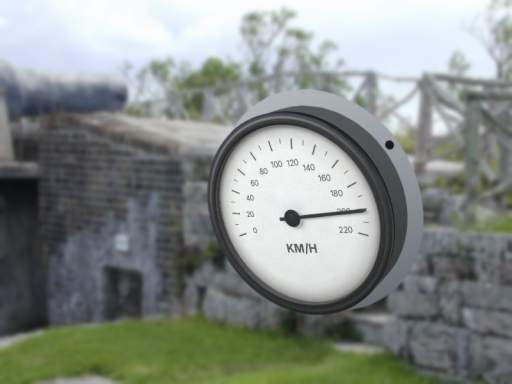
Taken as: 200 km/h
